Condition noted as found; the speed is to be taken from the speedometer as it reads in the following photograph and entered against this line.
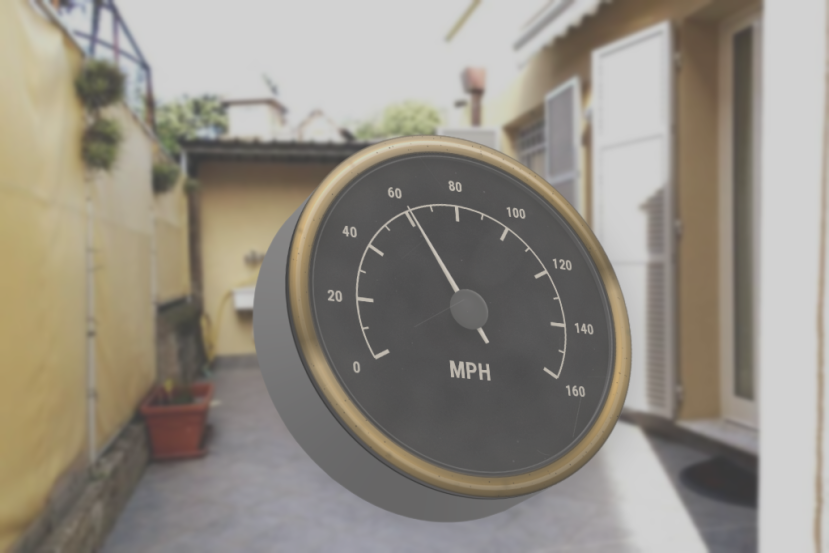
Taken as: 60 mph
